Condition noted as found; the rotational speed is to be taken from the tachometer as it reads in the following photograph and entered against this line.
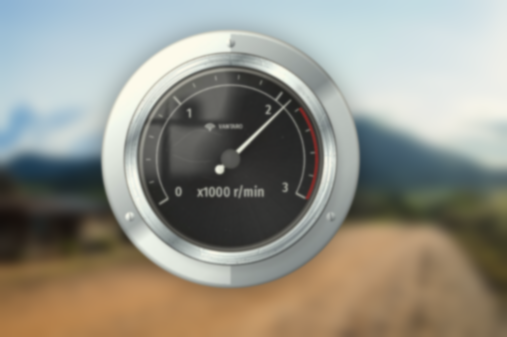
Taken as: 2100 rpm
